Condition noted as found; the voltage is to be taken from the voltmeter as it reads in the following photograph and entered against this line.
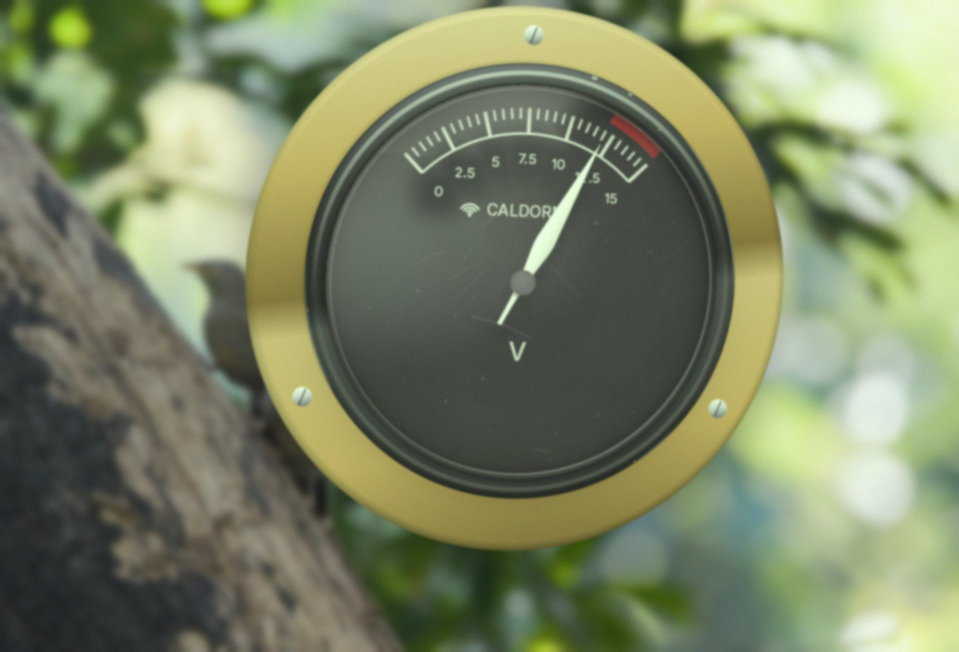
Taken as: 12 V
